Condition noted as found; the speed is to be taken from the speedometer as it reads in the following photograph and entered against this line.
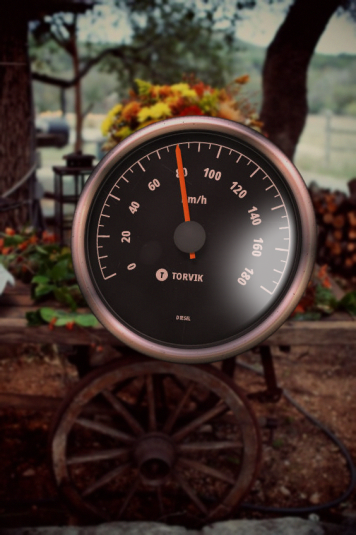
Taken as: 80 km/h
